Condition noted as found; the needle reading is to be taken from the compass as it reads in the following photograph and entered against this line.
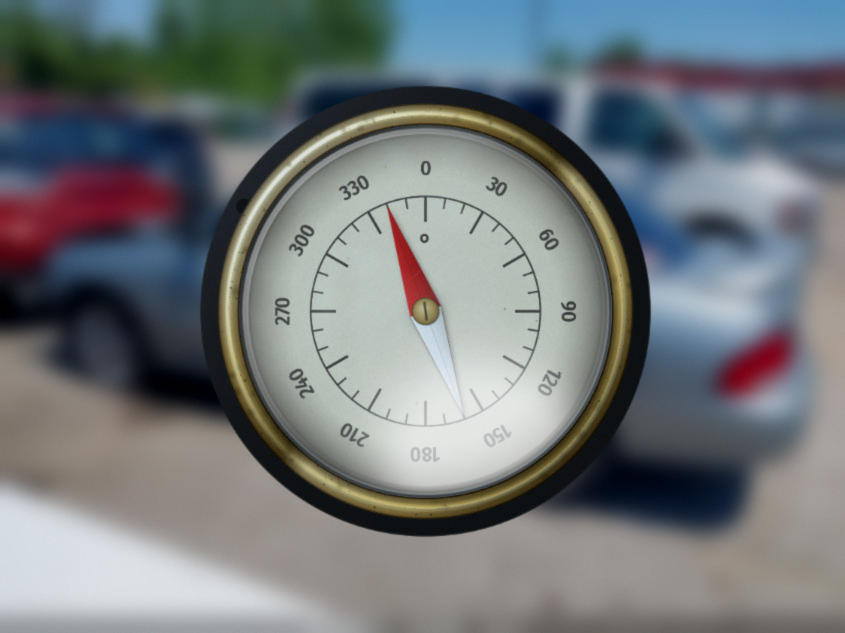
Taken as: 340 °
